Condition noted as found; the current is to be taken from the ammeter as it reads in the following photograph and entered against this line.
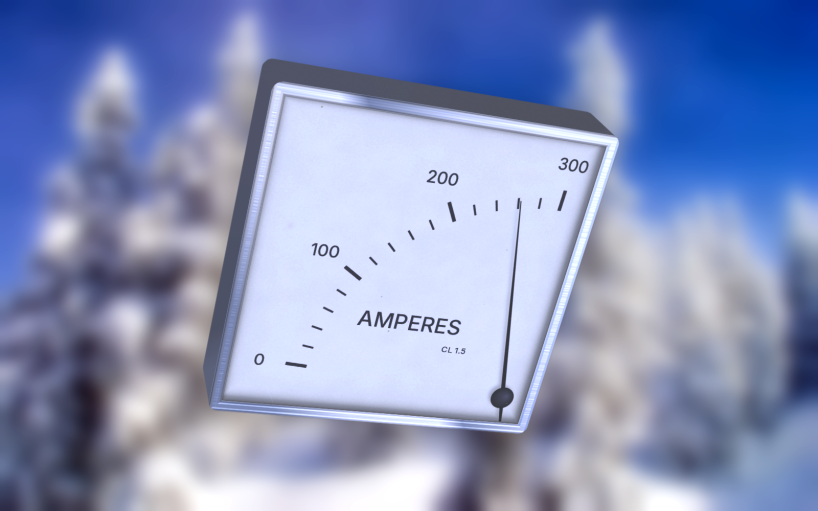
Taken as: 260 A
